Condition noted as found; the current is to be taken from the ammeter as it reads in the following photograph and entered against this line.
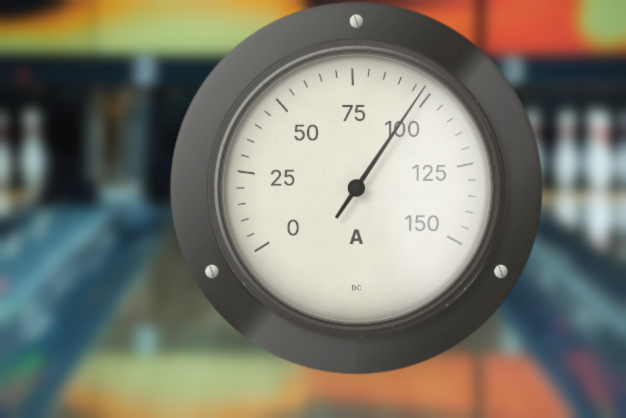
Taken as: 97.5 A
